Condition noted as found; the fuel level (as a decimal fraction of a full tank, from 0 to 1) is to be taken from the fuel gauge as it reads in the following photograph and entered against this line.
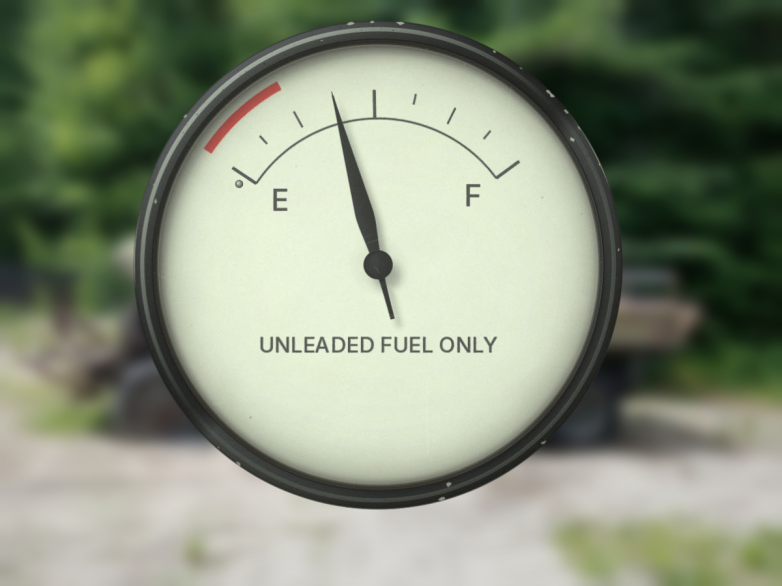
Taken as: 0.375
